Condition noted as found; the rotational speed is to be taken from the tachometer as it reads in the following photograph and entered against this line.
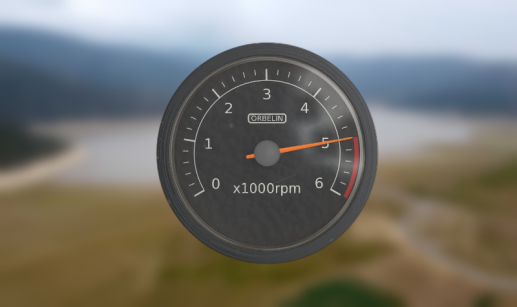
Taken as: 5000 rpm
